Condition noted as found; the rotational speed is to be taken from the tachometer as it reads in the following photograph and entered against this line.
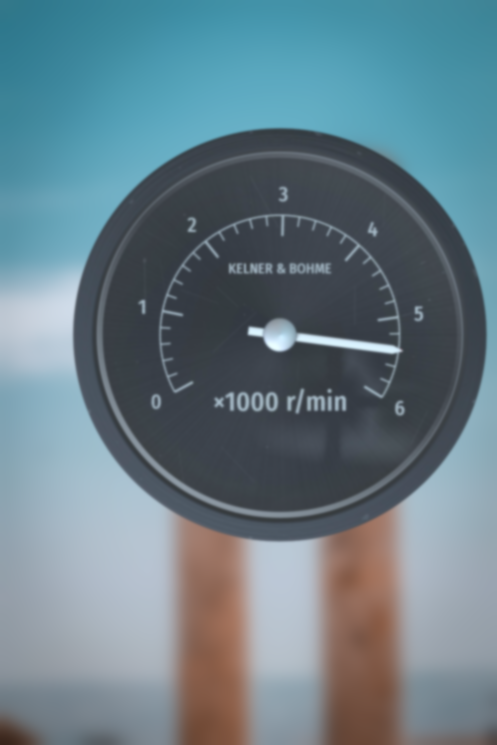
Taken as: 5400 rpm
